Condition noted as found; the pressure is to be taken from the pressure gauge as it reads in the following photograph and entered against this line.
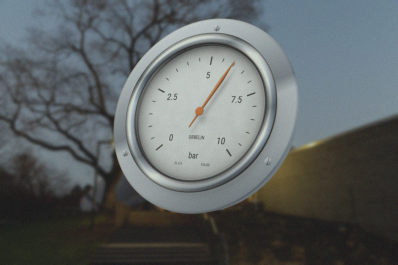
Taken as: 6 bar
